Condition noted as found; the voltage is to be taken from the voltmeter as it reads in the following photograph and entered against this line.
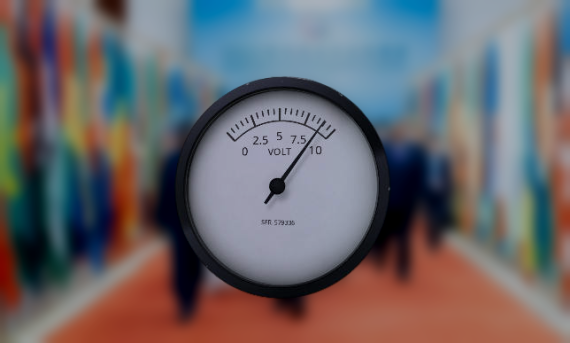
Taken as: 9 V
